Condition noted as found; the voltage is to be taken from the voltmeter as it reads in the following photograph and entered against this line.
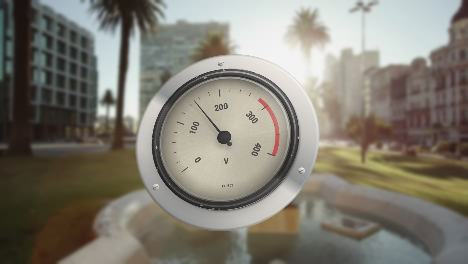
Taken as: 150 V
